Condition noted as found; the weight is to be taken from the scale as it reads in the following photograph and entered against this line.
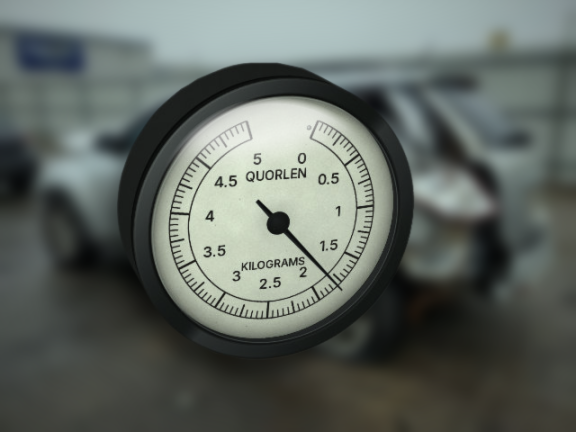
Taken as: 1.8 kg
